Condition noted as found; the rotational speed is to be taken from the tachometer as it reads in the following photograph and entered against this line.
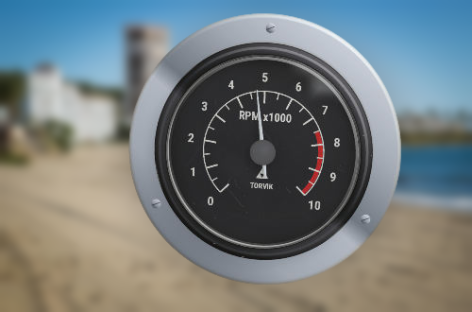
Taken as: 4750 rpm
